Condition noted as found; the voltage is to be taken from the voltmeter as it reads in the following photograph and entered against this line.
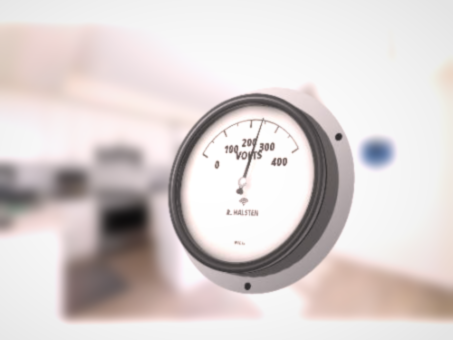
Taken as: 250 V
